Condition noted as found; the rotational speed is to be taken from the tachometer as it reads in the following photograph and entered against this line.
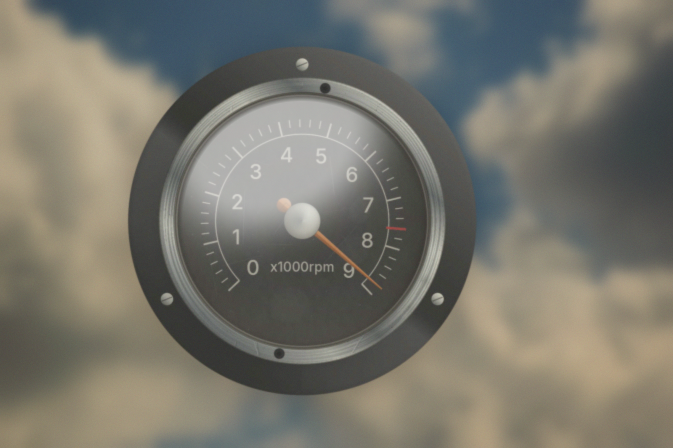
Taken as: 8800 rpm
